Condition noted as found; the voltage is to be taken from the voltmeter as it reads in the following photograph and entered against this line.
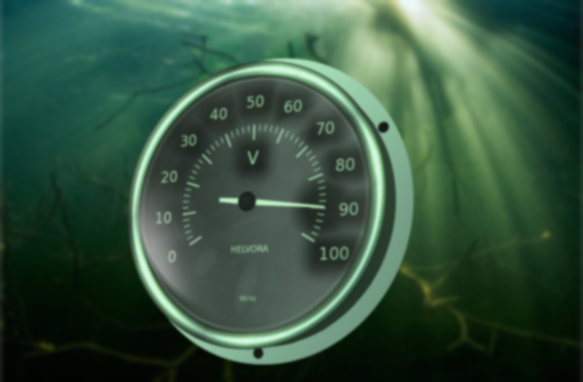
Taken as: 90 V
